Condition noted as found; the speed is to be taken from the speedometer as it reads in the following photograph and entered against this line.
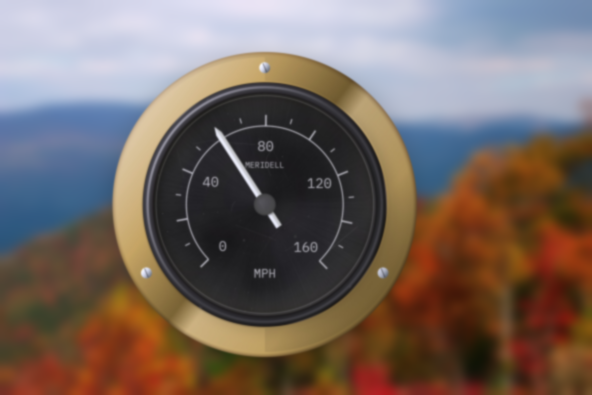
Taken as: 60 mph
